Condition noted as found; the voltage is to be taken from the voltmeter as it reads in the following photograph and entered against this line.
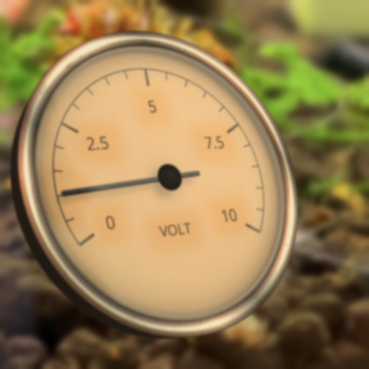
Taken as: 1 V
